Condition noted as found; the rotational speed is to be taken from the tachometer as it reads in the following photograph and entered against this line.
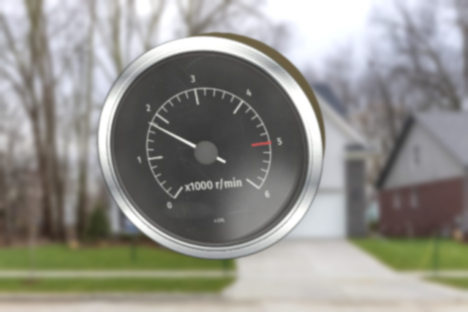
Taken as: 1800 rpm
